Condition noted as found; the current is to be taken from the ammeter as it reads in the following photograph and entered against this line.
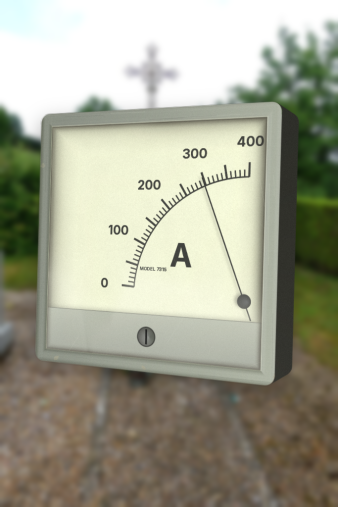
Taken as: 300 A
